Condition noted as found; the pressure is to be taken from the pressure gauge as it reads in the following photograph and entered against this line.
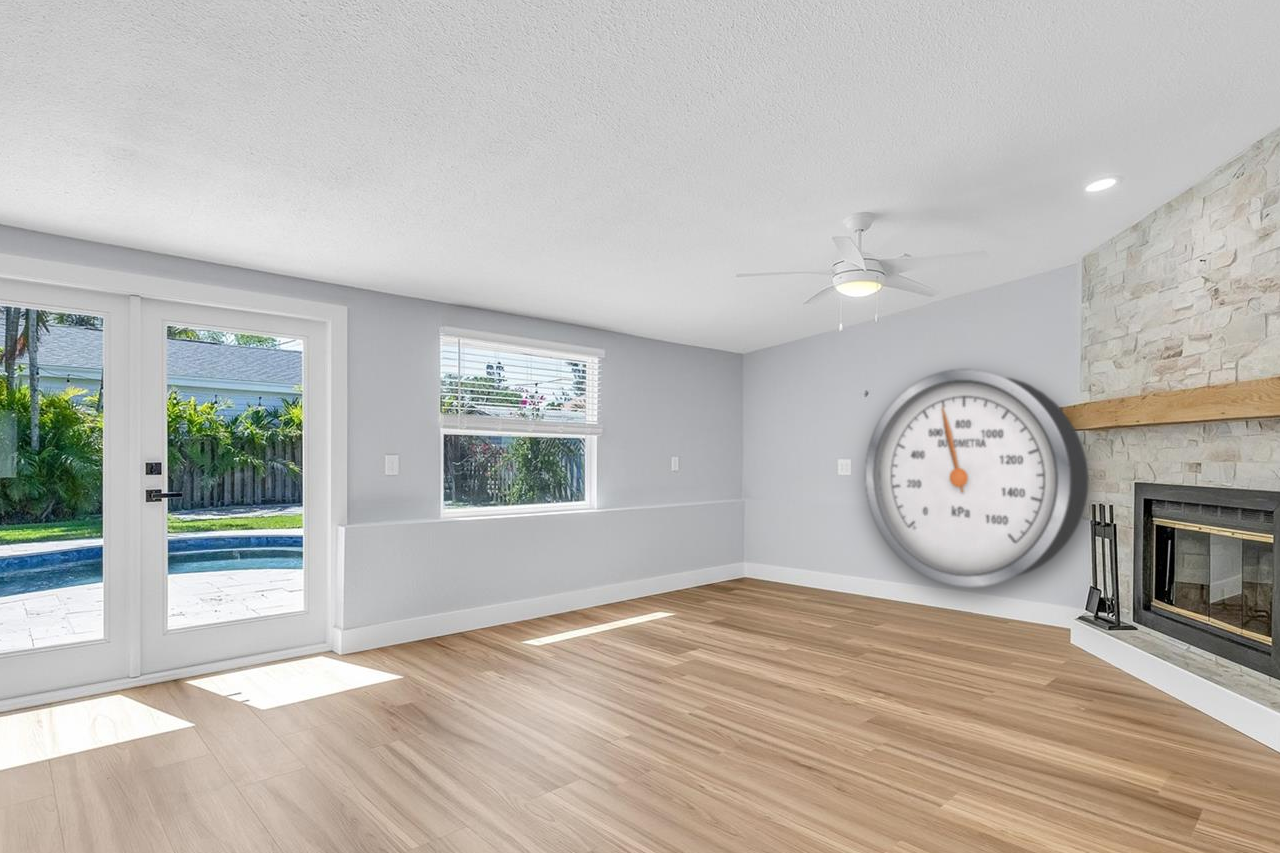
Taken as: 700 kPa
